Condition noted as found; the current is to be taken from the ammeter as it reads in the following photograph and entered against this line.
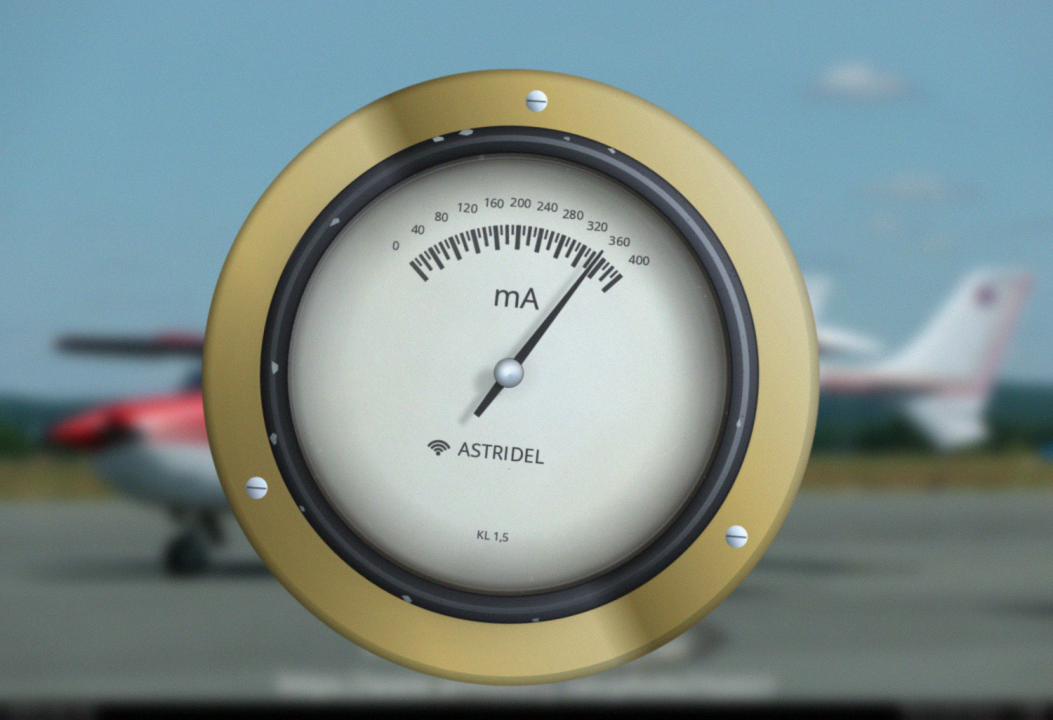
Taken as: 350 mA
